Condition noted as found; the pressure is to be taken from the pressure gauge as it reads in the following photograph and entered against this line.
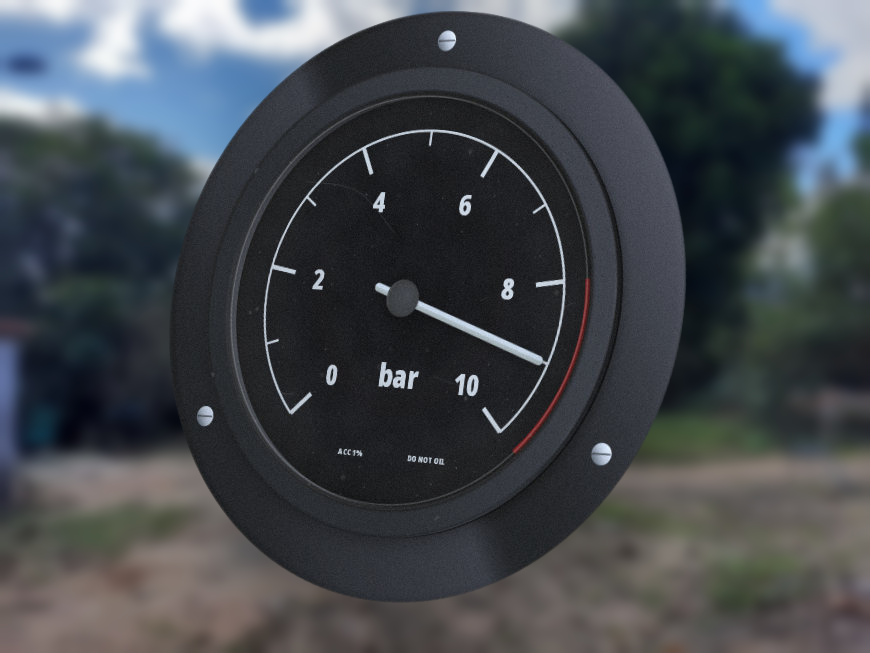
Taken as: 9 bar
